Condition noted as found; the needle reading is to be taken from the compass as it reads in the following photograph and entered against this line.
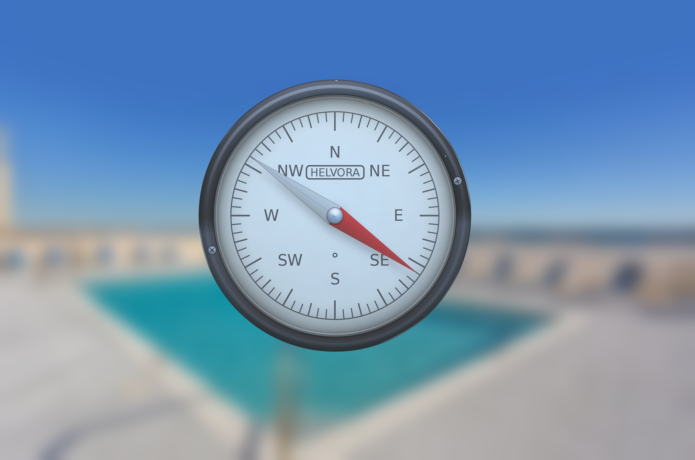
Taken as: 125 °
